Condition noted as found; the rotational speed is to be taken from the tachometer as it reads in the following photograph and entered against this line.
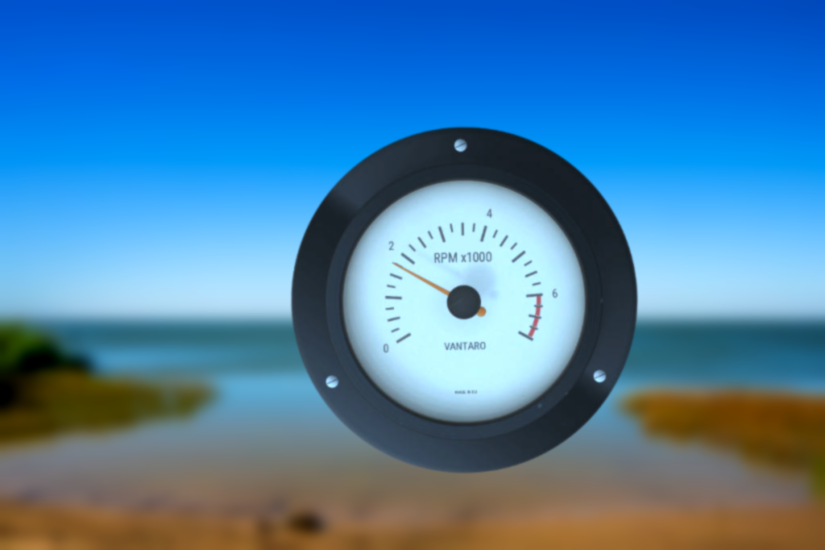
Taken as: 1750 rpm
